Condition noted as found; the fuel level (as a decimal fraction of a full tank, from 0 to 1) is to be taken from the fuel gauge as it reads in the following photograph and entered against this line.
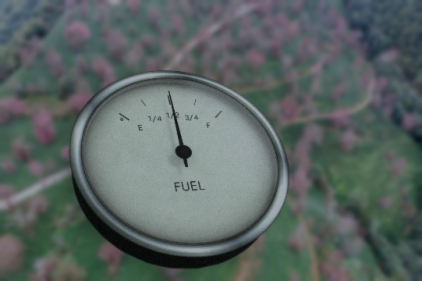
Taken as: 0.5
